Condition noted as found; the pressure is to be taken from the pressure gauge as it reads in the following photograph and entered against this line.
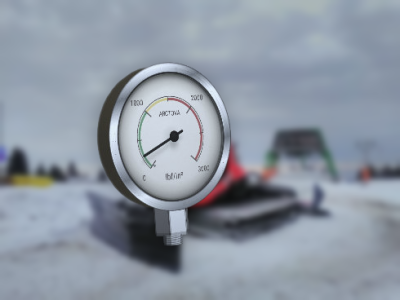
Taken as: 250 psi
